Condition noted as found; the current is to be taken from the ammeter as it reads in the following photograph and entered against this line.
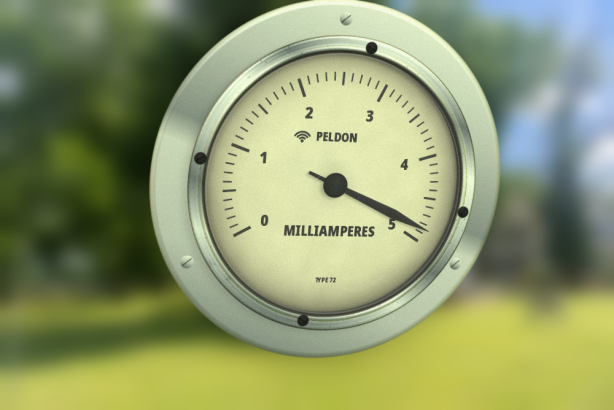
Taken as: 4.85 mA
